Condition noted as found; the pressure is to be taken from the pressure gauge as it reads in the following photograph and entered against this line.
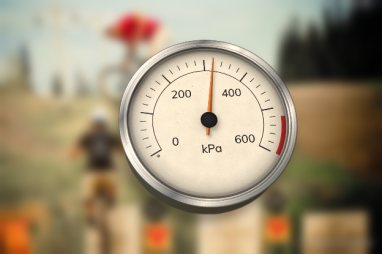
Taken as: 320 kPa
